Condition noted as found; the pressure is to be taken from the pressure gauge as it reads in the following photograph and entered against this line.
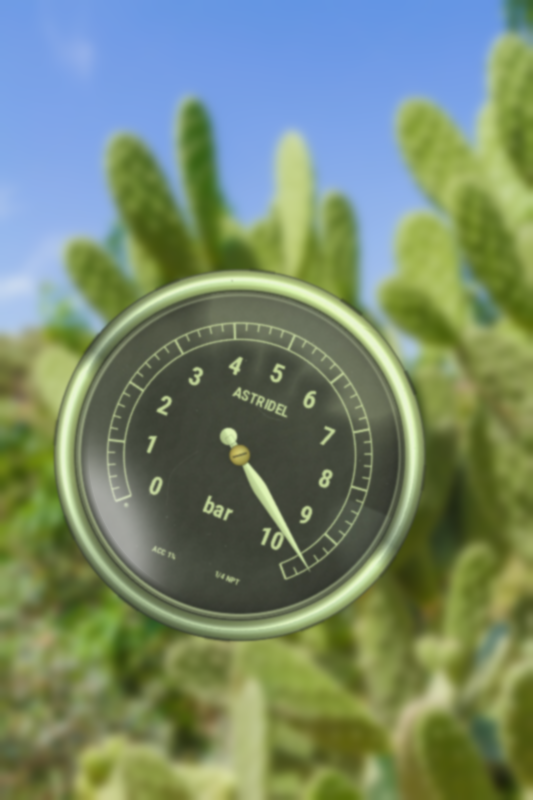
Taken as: 9.6 bar
